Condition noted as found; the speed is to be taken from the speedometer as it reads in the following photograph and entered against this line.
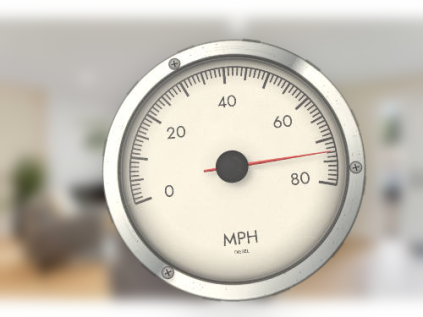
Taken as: 73 mph
